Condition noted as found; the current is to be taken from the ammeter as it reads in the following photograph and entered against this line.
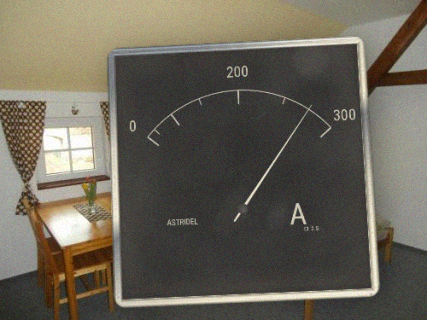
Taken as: 275 A
